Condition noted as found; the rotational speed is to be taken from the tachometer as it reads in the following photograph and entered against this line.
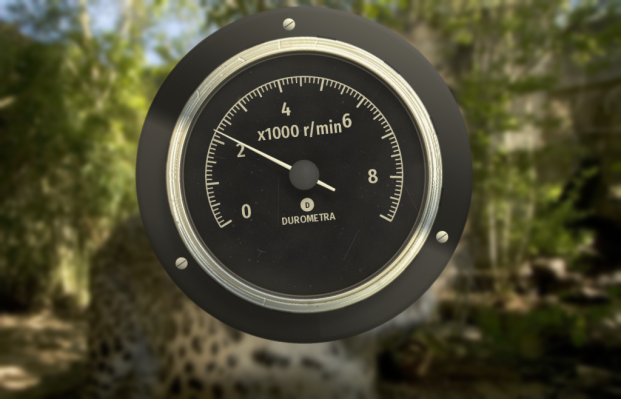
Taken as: 2200 rpm
